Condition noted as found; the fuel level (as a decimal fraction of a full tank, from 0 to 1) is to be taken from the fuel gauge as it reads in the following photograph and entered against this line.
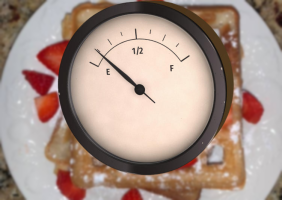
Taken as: 0.125
